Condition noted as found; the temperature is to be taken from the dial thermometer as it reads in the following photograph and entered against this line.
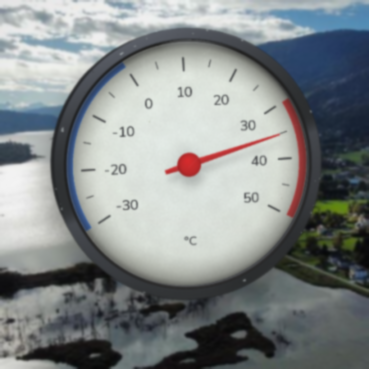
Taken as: 35 °C
